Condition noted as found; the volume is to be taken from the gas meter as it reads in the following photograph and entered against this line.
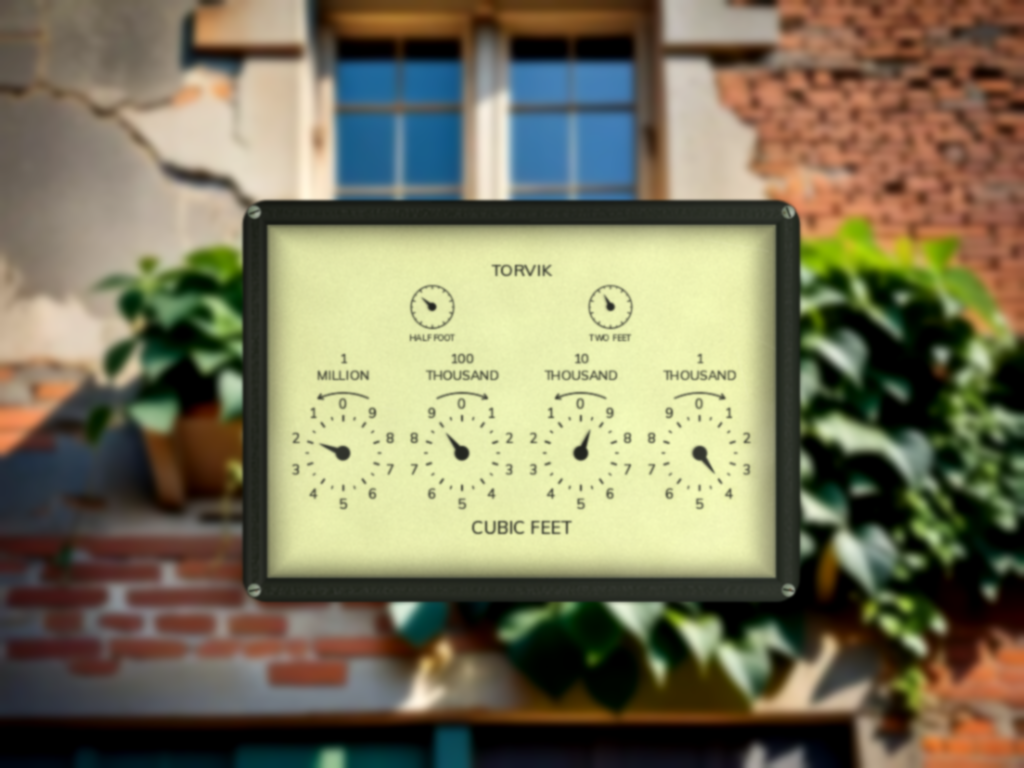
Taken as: 189400 ft³
